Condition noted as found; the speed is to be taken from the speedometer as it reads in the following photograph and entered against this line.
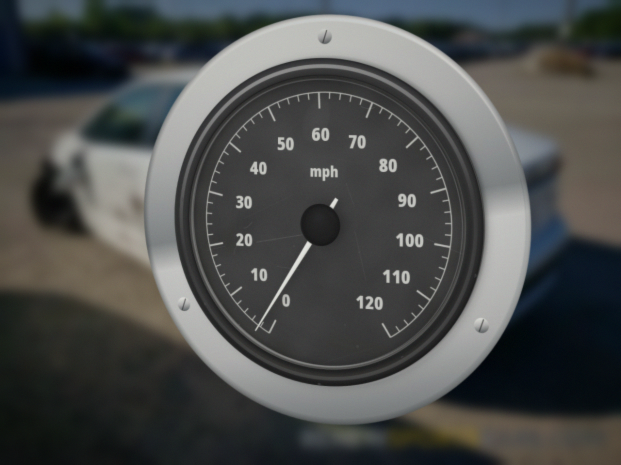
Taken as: 2 mph
